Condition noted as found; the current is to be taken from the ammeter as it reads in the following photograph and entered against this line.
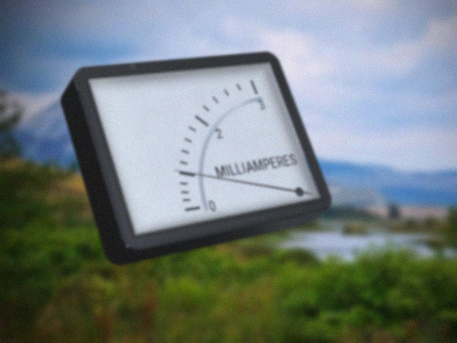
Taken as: 1 mA
